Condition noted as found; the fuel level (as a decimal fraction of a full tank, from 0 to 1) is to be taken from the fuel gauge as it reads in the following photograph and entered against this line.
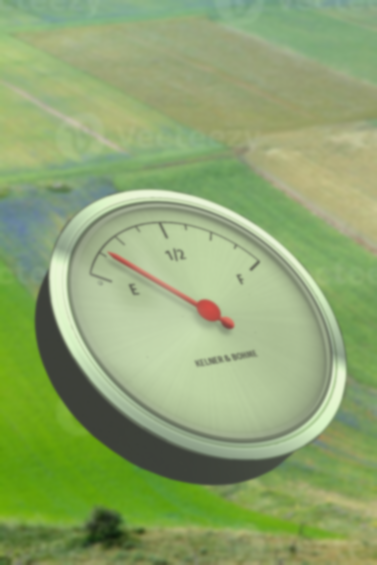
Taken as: 0.125
